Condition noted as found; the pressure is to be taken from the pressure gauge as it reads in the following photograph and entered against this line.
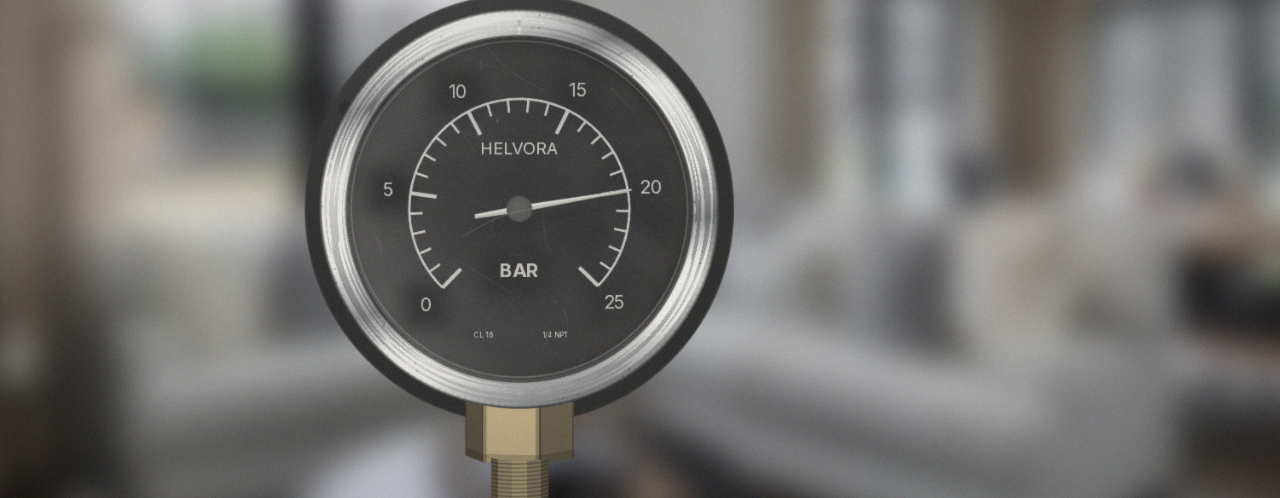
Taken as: 20 bar
